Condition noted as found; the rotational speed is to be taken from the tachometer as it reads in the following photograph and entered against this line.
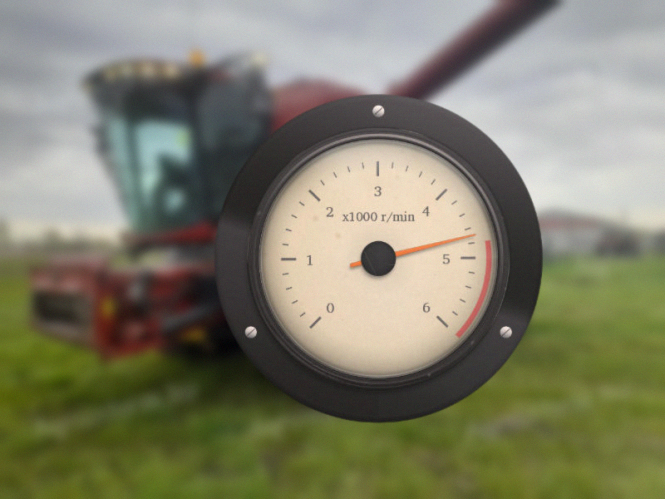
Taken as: 4700 rpm
